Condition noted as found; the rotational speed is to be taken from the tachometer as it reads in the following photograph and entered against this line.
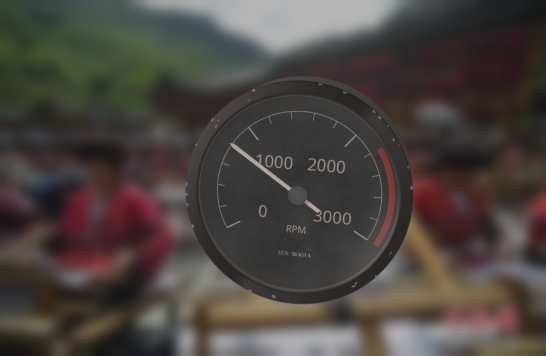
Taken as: 800 rpm
